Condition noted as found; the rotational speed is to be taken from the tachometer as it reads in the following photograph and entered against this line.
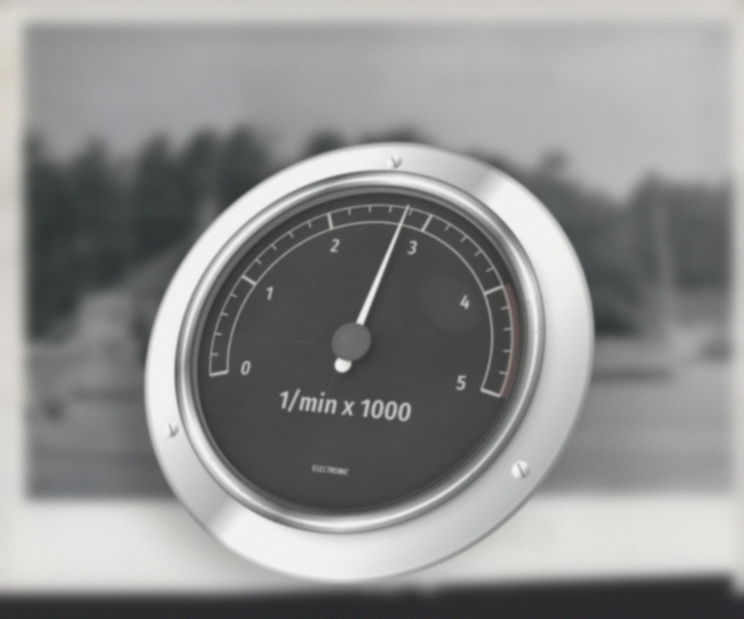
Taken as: 2800 rpm
